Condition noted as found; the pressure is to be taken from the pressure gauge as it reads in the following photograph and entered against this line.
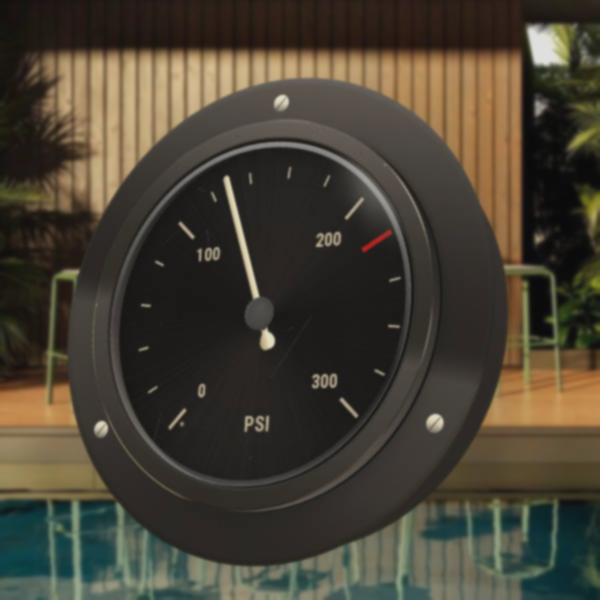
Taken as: 130 psi
